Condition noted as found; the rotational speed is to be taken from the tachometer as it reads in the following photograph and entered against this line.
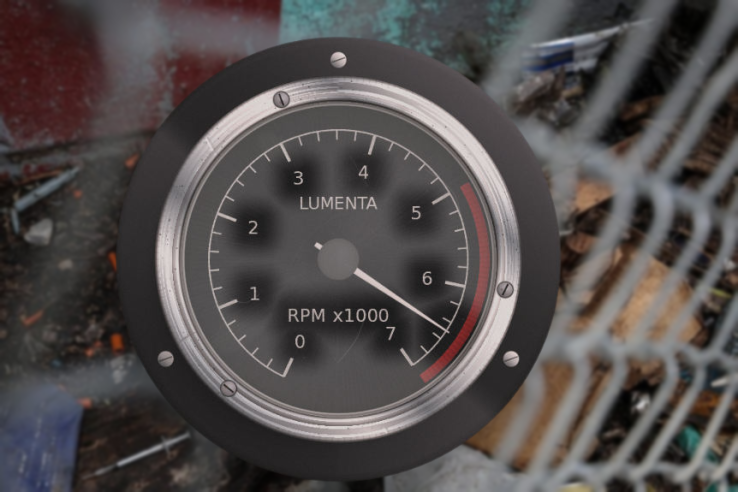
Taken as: 6500 rpm
